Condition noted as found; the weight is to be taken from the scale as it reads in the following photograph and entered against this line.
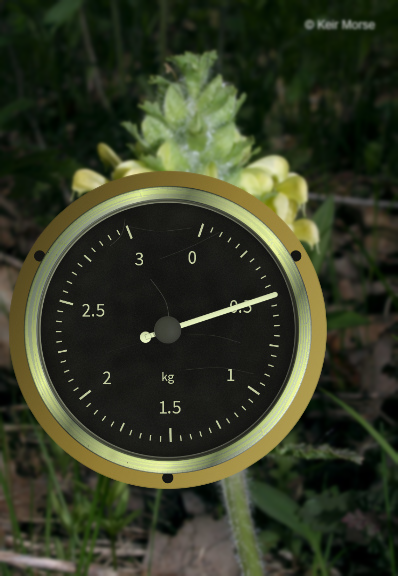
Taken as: 0.5 kg
